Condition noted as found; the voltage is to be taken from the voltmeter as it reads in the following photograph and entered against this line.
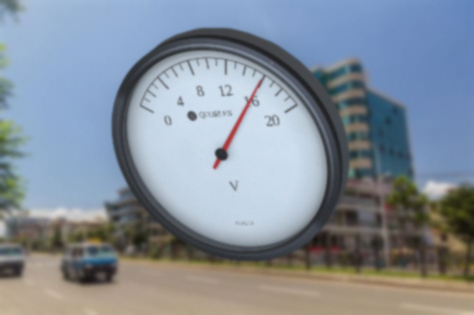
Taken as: 16 V
